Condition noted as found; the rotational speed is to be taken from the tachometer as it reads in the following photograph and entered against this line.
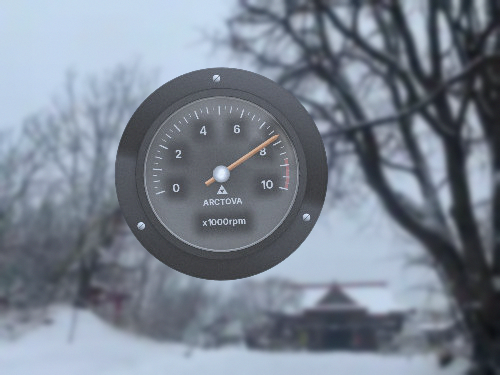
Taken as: 7750 rpm
